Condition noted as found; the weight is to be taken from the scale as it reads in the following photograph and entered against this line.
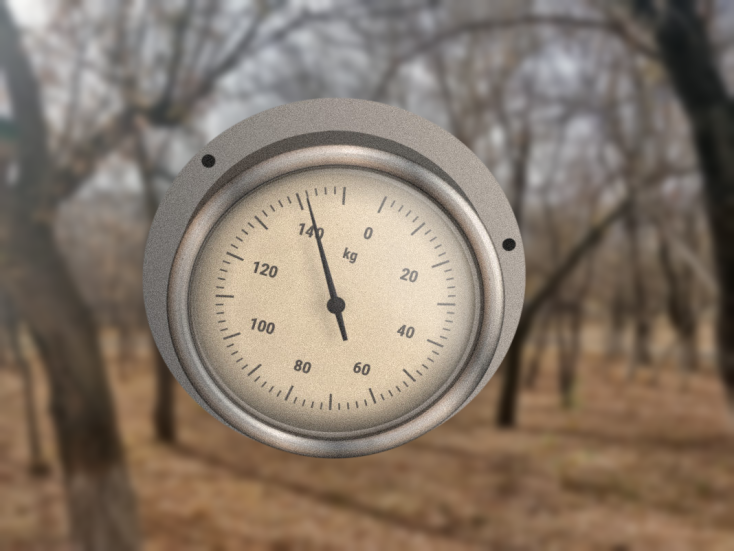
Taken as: 142 kg
